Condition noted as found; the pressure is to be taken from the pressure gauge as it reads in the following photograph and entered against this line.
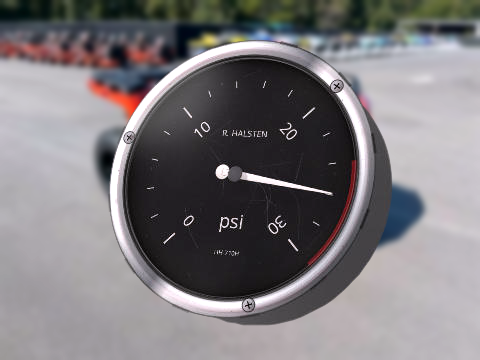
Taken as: 26 psi
